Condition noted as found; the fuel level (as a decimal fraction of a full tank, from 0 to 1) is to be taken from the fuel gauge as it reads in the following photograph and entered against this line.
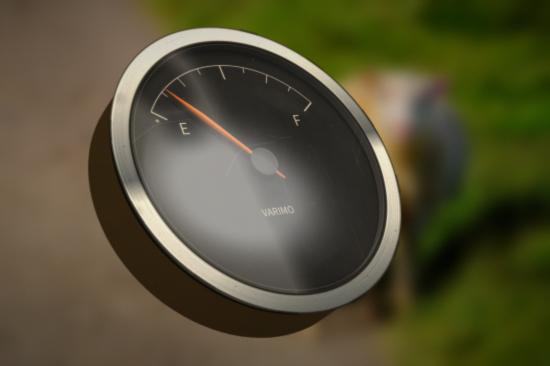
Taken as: 0.125
